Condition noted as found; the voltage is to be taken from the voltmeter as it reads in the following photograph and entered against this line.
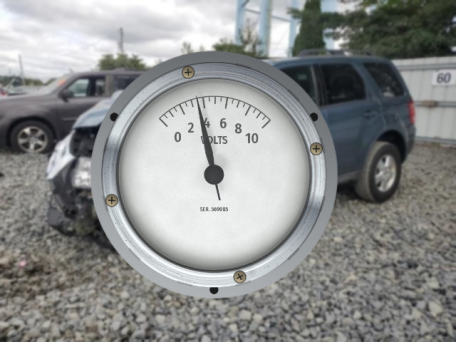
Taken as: 3.5 V
